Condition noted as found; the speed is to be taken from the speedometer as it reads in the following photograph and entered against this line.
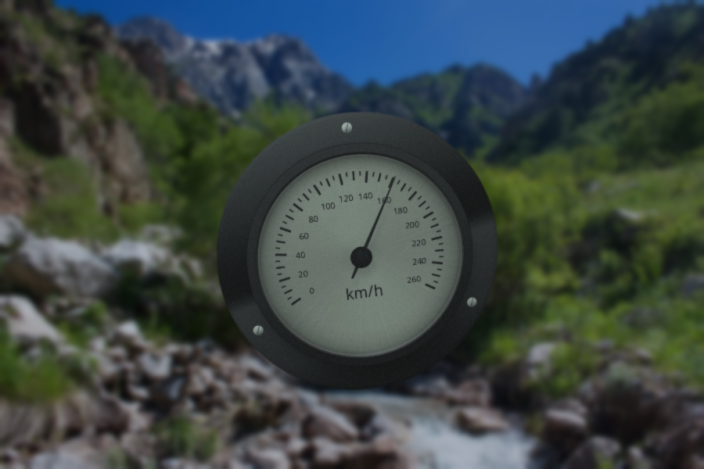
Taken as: 160 km/h
